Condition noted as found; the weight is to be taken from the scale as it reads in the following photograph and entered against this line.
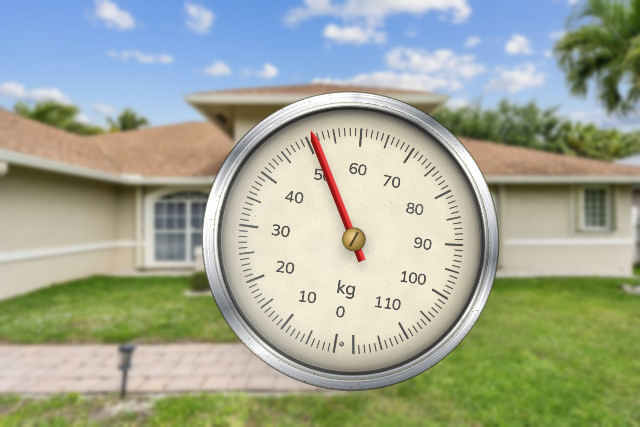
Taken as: 51 kg
